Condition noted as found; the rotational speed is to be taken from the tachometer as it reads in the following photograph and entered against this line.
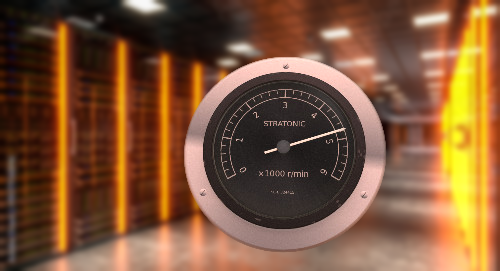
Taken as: 4800 rpm
